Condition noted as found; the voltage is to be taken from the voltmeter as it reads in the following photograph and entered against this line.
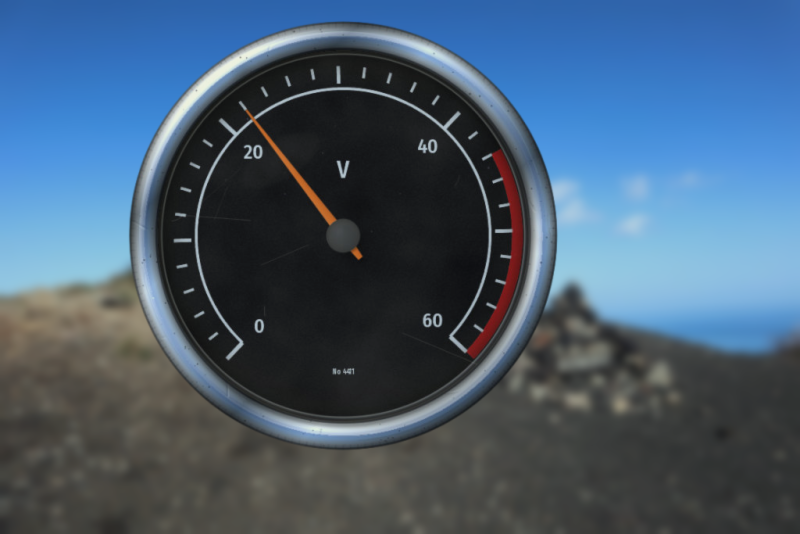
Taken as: 22 V
